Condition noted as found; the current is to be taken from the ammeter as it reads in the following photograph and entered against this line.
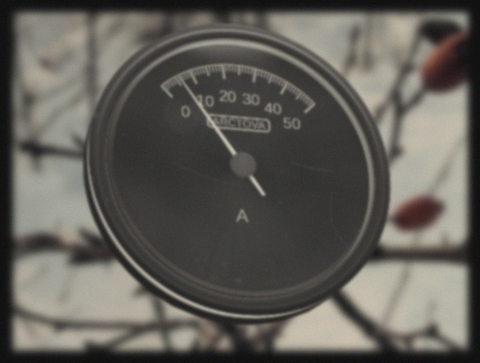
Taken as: 5 A
